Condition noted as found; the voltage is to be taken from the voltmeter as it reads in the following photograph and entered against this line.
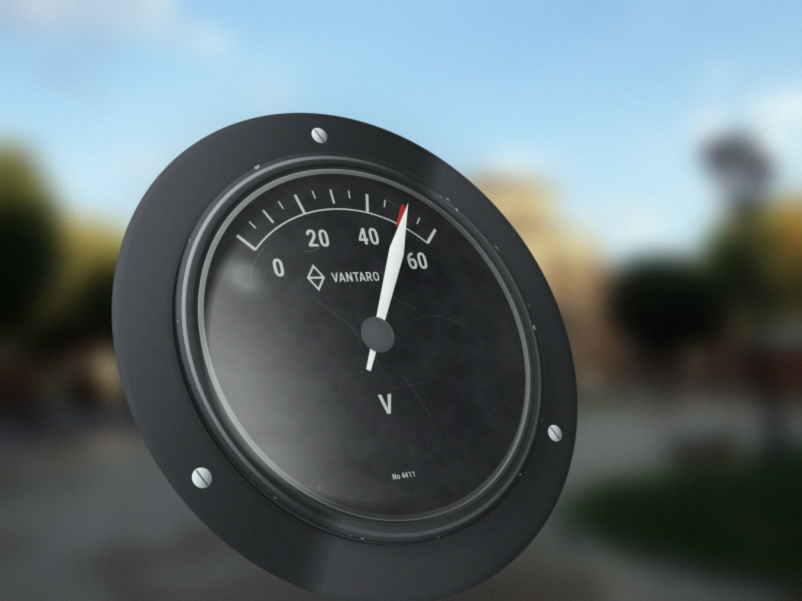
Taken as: 50 V
